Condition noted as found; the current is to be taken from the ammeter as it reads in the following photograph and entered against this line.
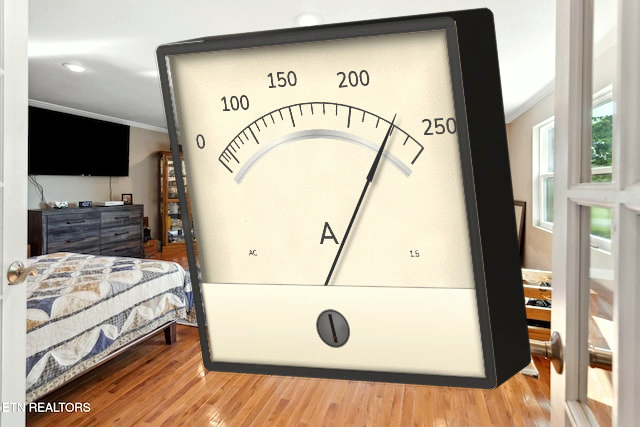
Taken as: 230 A
